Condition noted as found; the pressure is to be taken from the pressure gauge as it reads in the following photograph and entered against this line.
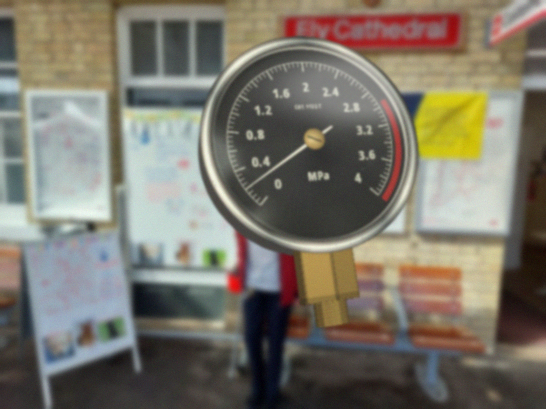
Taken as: 0.2 MPa
